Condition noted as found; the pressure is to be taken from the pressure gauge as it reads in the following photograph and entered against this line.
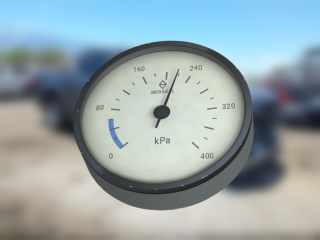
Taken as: 220 kPa
